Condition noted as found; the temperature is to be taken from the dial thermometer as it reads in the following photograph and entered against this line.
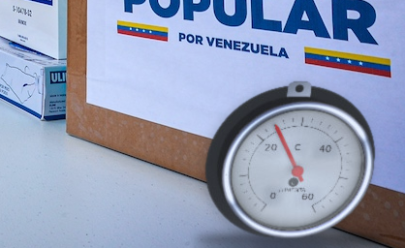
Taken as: 24 °C
